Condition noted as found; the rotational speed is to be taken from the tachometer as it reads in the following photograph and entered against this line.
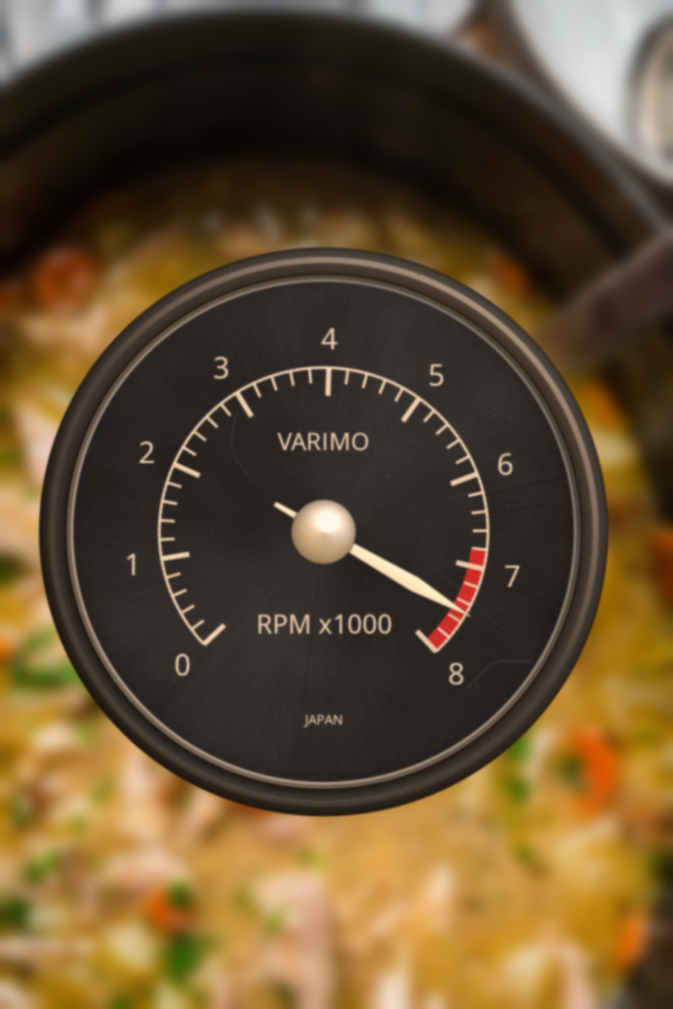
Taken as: 7500 rpm
